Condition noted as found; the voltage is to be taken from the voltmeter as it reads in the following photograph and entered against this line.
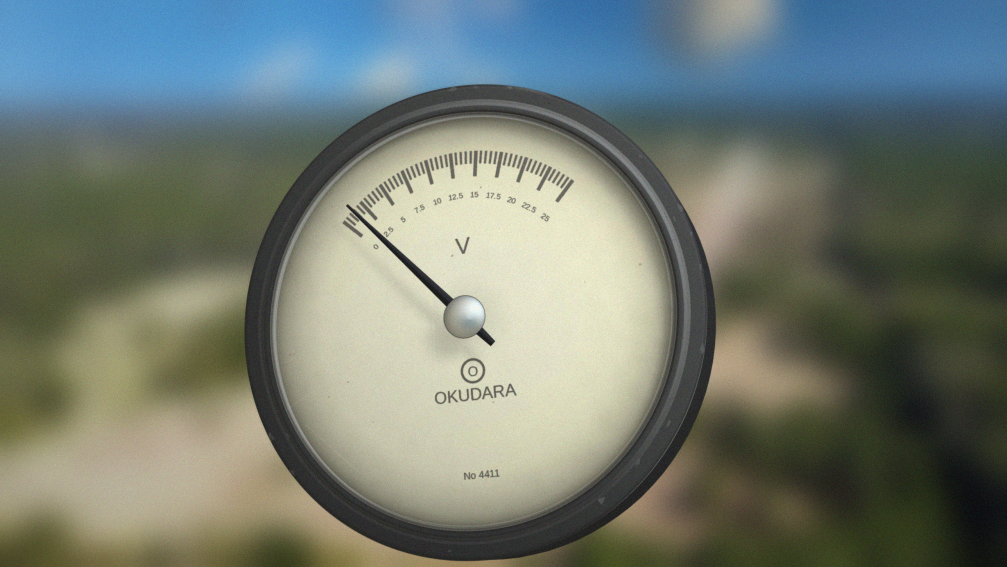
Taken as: 1.5 V
